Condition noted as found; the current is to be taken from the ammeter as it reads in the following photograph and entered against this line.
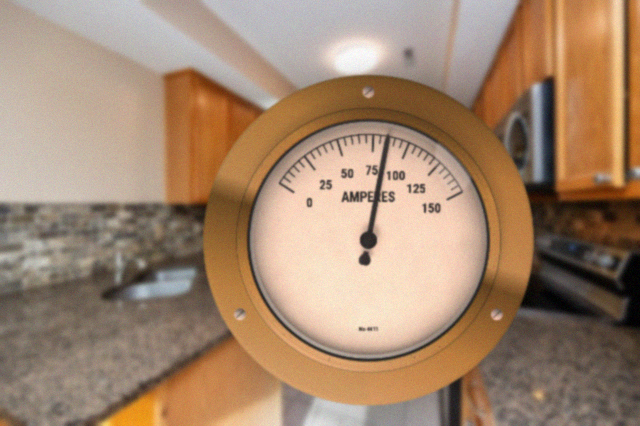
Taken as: 85 A
